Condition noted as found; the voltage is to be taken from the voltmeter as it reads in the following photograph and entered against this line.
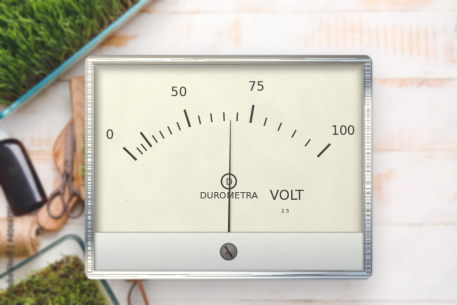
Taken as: 67.5 V
